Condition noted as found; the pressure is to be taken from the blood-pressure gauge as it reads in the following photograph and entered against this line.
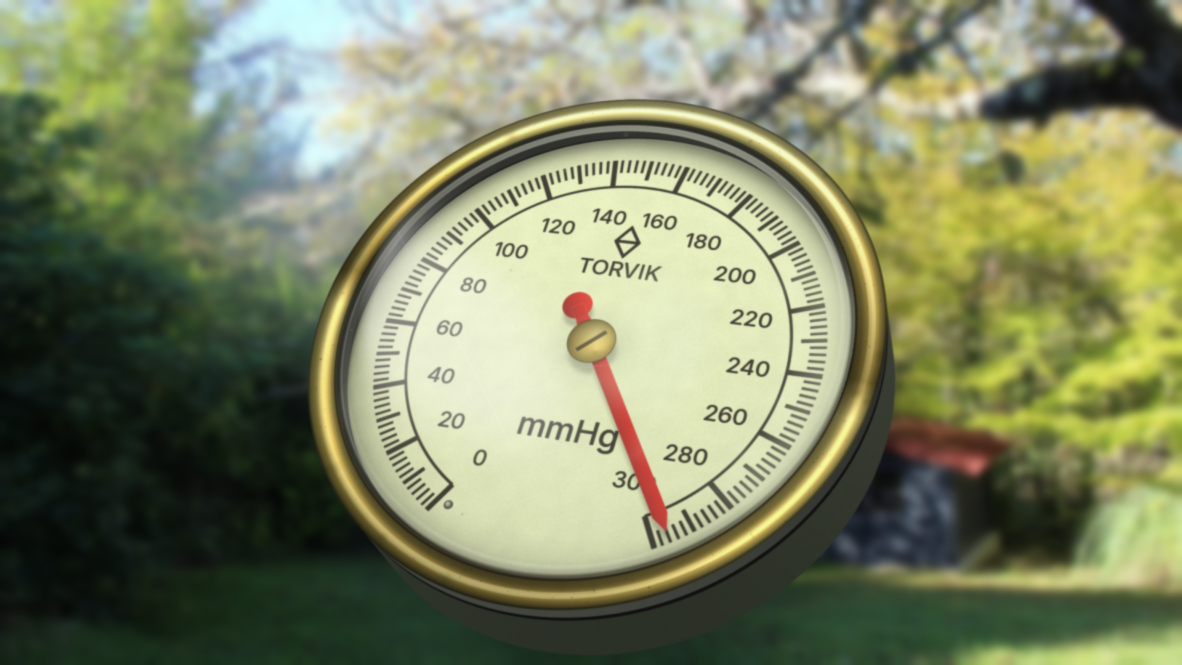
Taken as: 296 mmHg
